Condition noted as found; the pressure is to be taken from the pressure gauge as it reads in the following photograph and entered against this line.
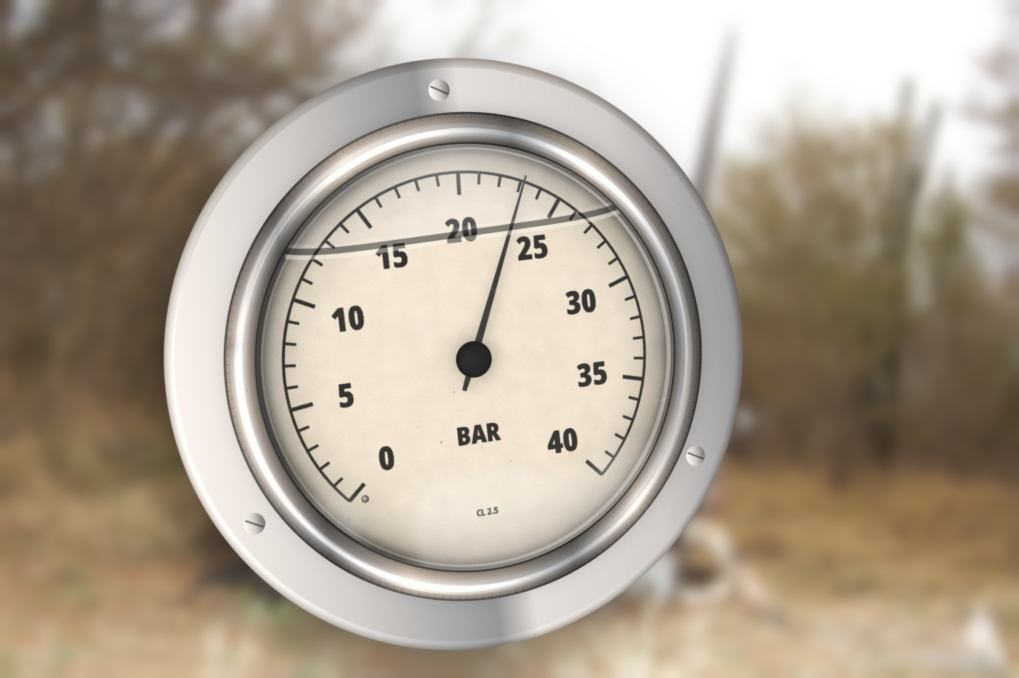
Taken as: 23 bar
